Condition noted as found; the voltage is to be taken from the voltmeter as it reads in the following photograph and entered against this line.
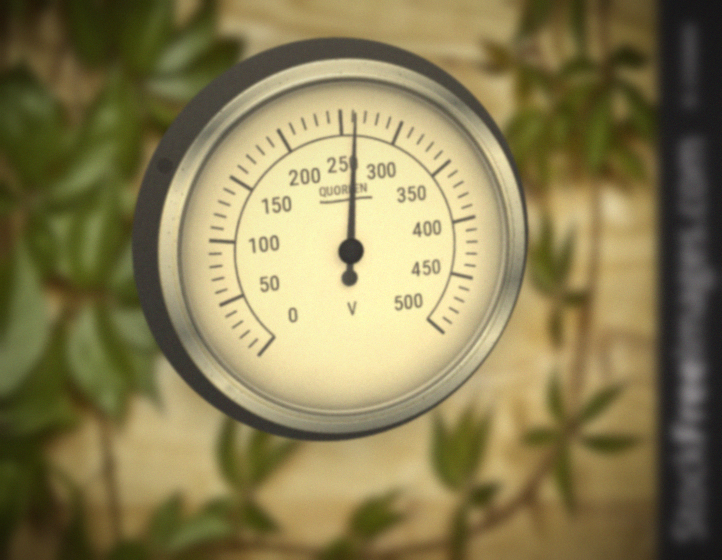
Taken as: 260 V
